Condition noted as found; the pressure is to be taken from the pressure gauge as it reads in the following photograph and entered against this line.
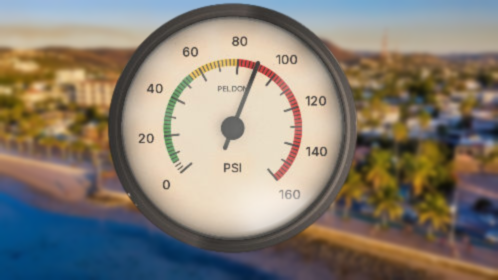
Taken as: 90 psi
